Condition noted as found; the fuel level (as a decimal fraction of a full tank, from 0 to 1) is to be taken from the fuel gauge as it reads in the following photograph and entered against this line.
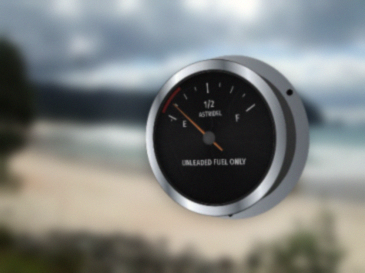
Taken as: 0.125
